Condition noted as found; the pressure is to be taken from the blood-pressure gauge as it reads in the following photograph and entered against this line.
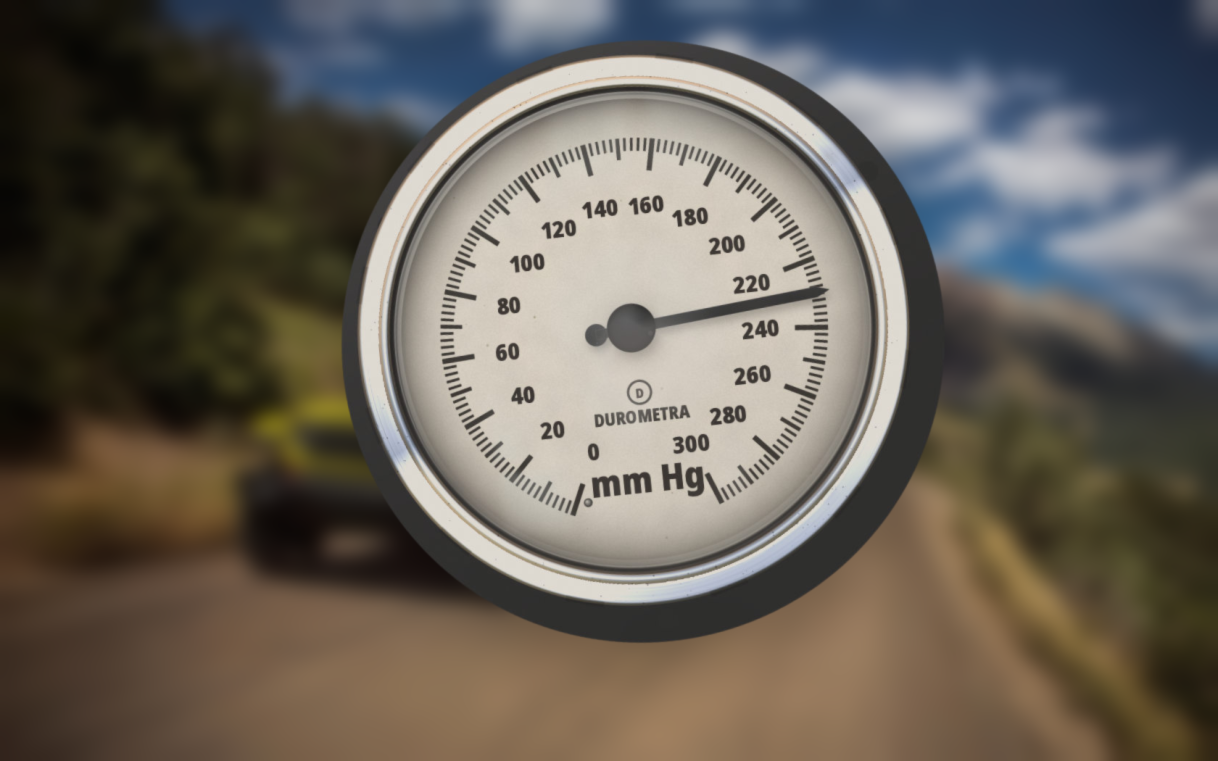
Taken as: 230 mmHg
